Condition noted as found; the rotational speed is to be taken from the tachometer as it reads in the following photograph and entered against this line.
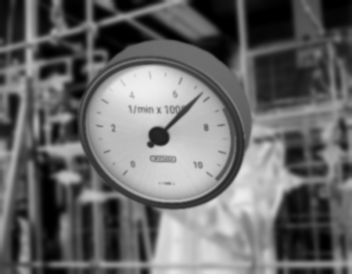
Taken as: 6750 rpm
